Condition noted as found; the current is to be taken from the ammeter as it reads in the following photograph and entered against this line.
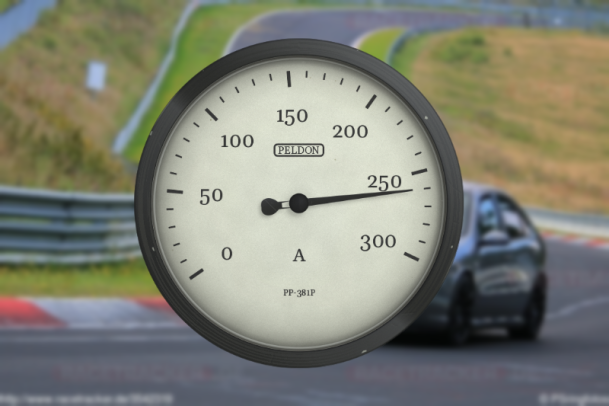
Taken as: 260 A
